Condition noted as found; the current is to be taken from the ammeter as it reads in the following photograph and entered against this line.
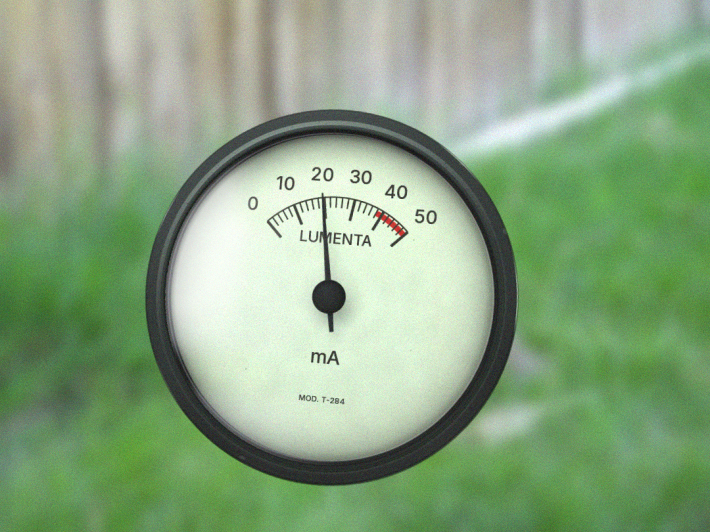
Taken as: 20 mA
